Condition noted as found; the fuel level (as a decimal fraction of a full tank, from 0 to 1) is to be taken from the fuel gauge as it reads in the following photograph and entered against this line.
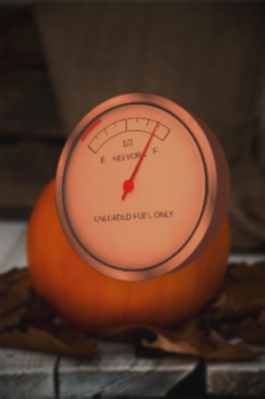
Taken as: 0.875
